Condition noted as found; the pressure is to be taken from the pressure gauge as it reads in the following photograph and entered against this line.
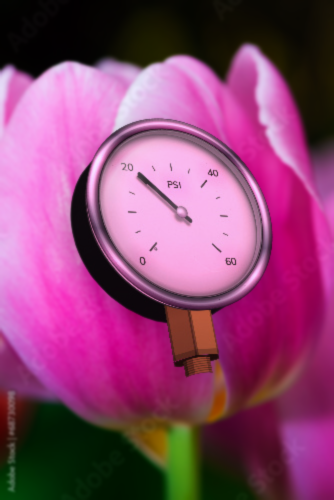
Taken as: 20 psi
